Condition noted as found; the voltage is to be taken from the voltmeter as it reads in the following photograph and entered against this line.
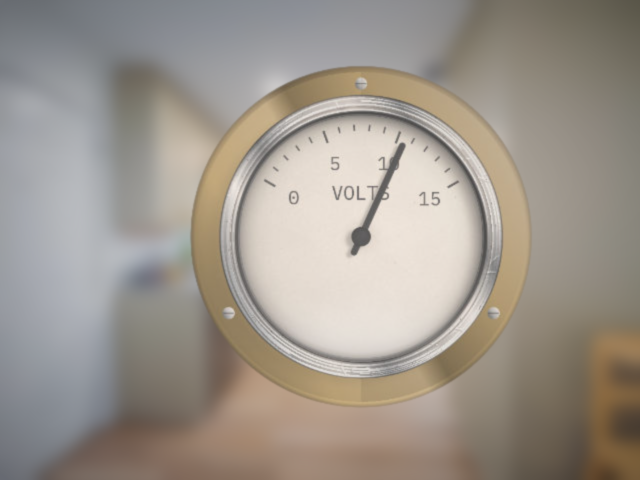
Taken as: 10.5 V
